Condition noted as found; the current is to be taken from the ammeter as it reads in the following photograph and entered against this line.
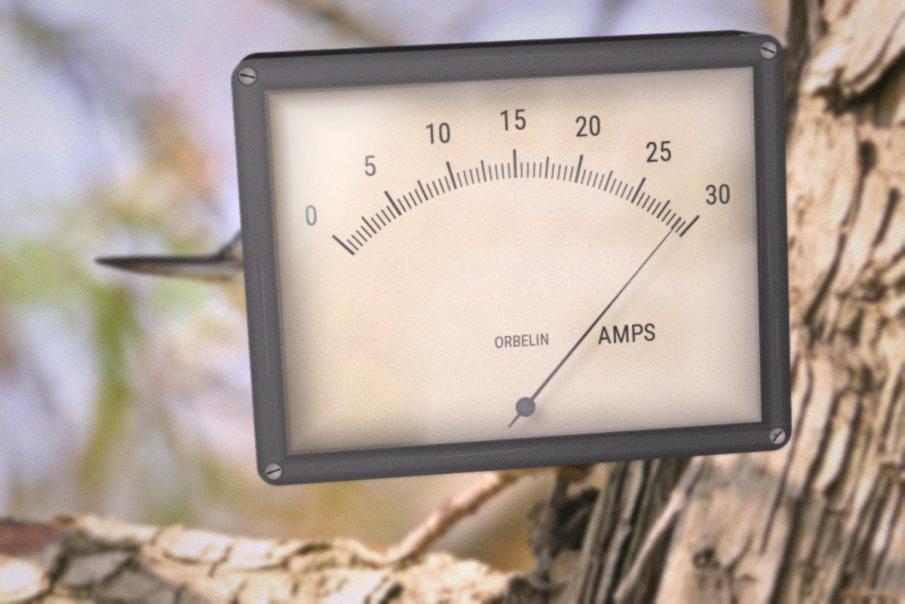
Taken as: 29 A
